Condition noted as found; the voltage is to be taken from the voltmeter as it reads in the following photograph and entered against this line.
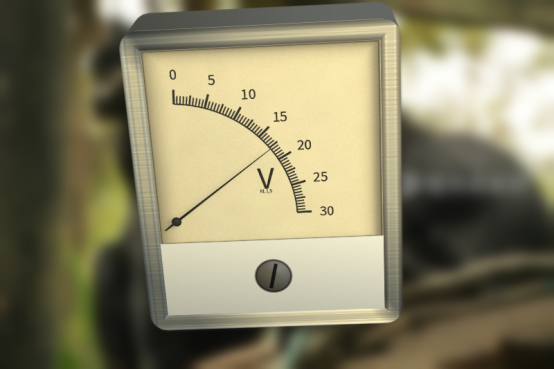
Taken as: 17.5 V
